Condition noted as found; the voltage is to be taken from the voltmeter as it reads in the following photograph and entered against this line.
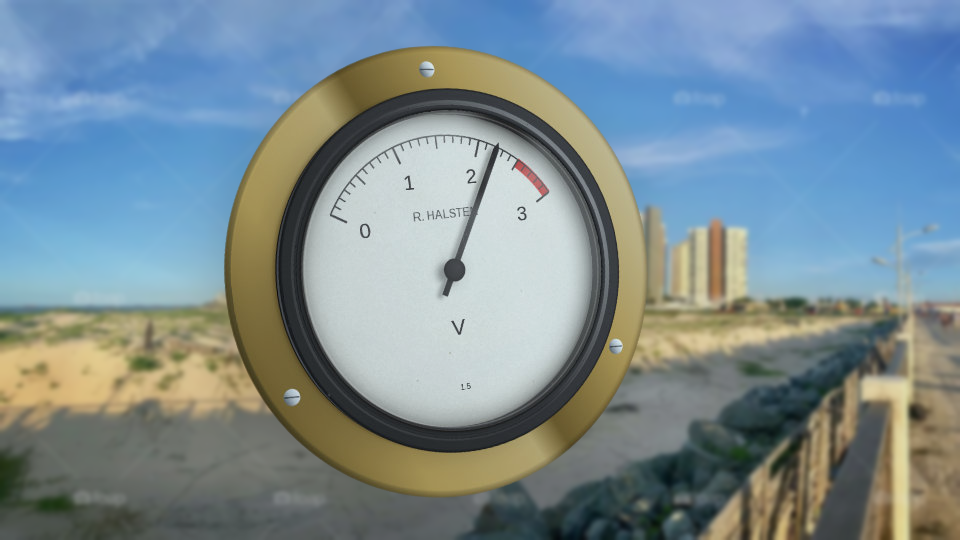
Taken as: 2.2 V
